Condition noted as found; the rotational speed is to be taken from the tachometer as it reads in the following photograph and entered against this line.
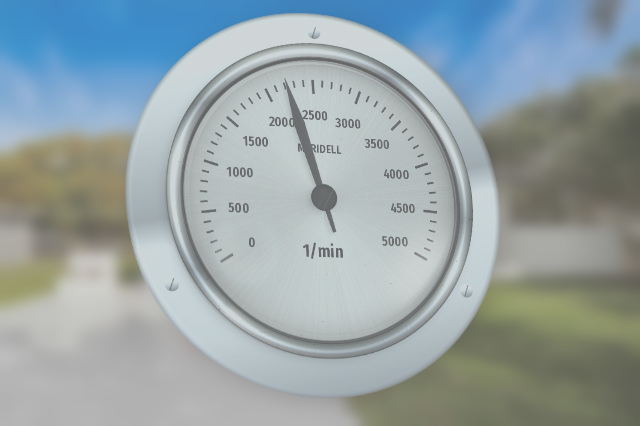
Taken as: 2200 rpm
